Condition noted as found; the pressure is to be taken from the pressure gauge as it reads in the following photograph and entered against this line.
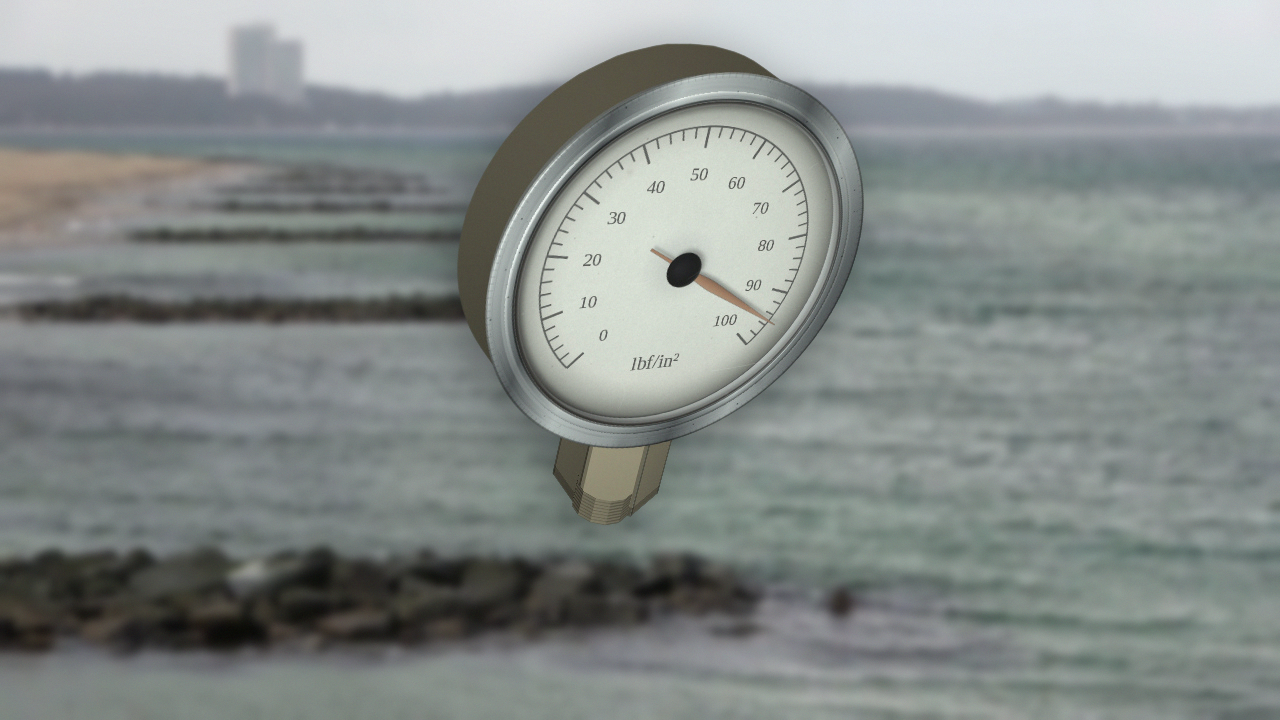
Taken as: 95 psi
